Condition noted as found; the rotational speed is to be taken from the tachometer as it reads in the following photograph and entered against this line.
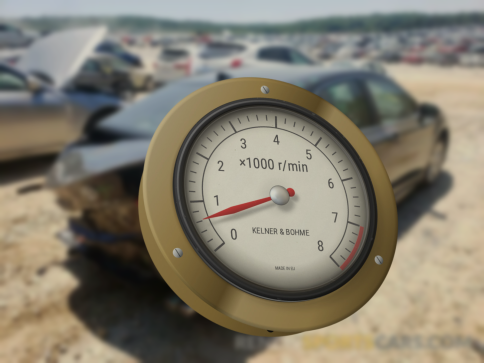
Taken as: 600 rpm
